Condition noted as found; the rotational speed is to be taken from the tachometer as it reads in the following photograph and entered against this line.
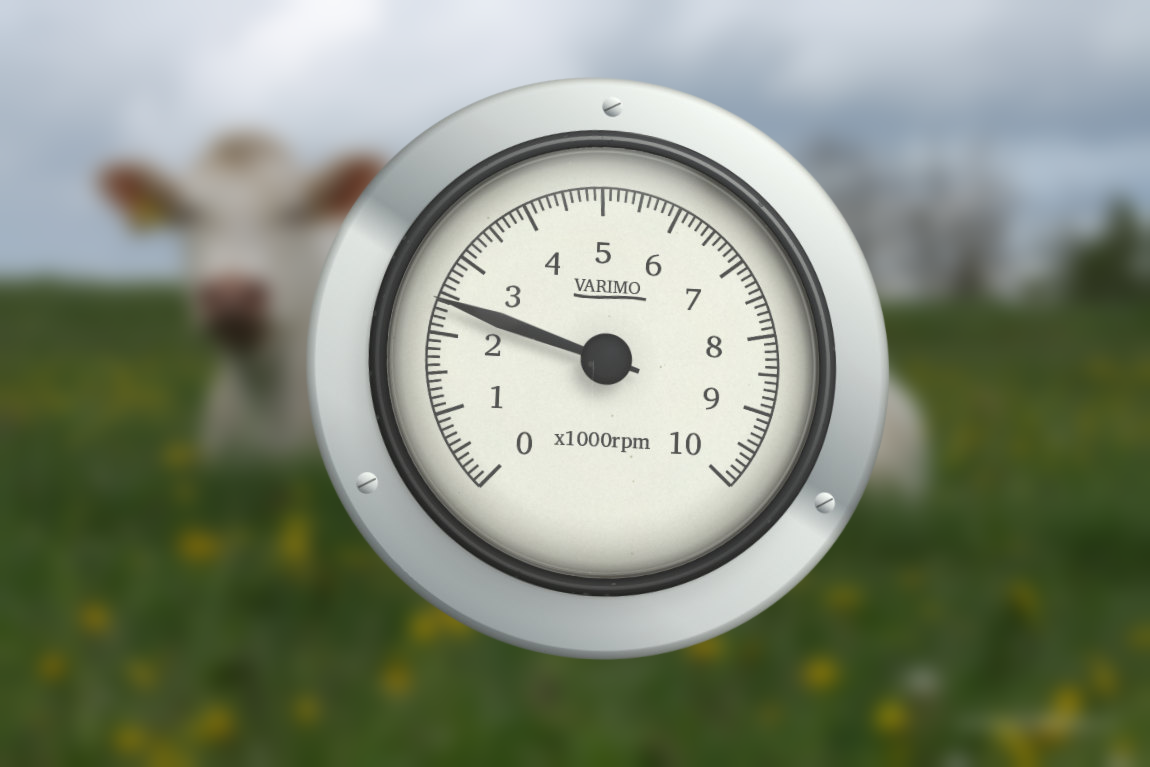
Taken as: 2400 rpm
